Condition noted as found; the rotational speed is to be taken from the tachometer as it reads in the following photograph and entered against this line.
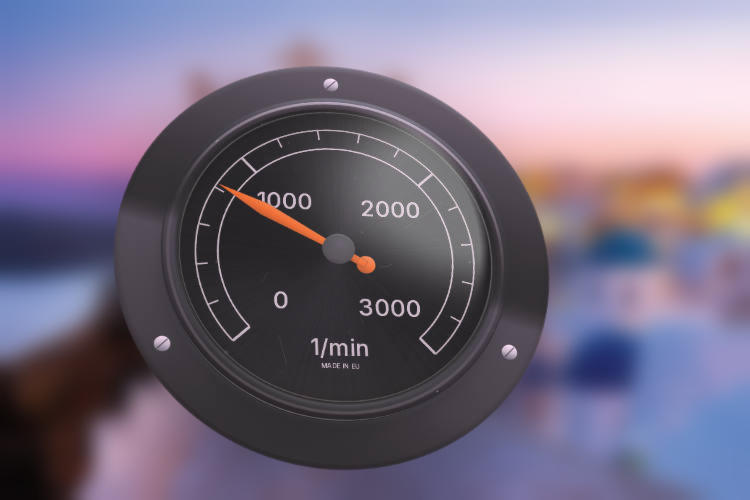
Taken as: 800 rpm
